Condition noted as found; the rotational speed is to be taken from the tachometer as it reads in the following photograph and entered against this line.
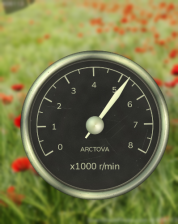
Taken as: 5250 rpm
